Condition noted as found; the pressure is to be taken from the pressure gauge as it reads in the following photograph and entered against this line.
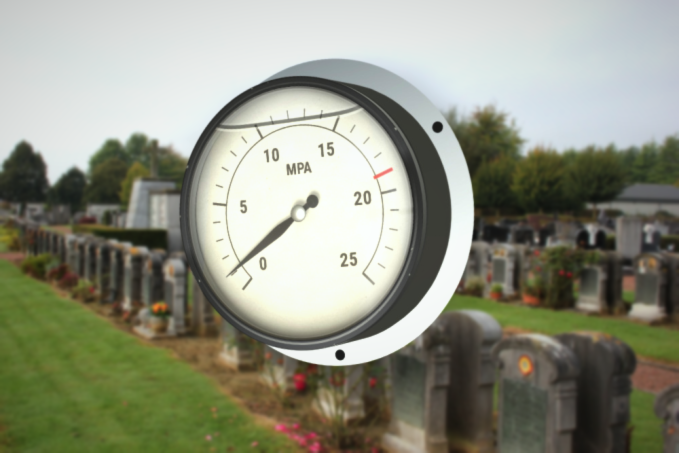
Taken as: 1 MPa
